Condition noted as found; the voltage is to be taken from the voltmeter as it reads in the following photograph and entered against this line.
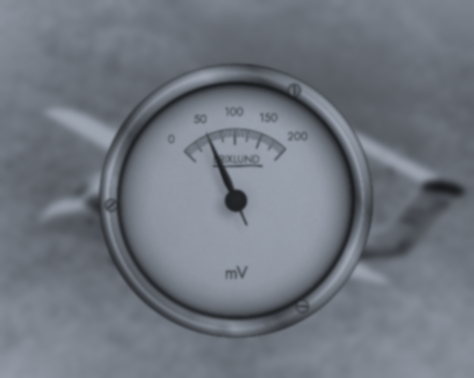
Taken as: 50 mV
